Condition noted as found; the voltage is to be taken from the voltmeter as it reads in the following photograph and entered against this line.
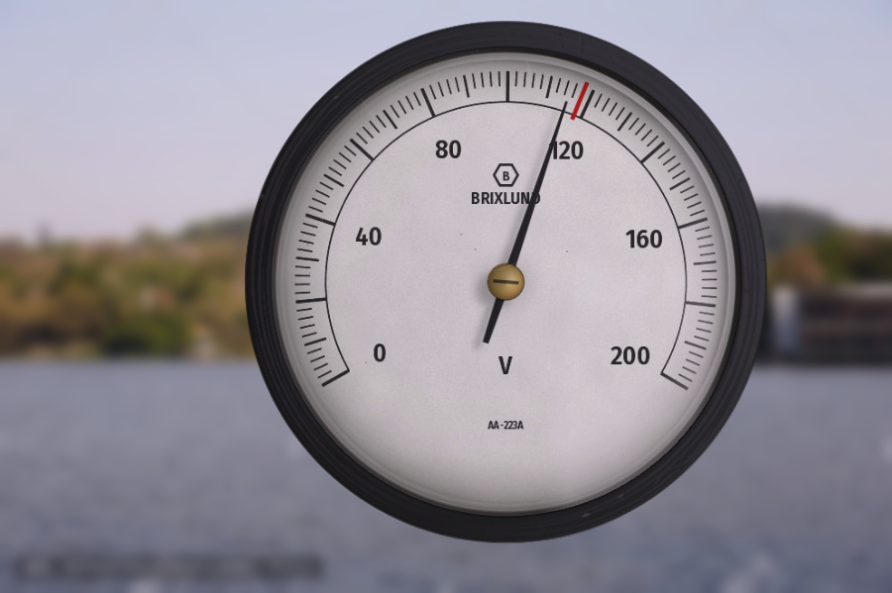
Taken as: 115 V
